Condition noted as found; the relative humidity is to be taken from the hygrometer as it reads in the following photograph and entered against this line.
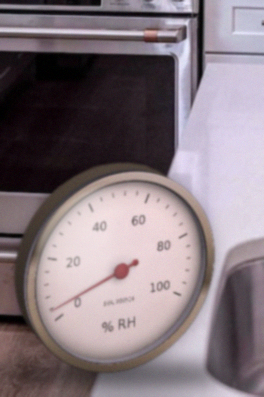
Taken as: 4 %
